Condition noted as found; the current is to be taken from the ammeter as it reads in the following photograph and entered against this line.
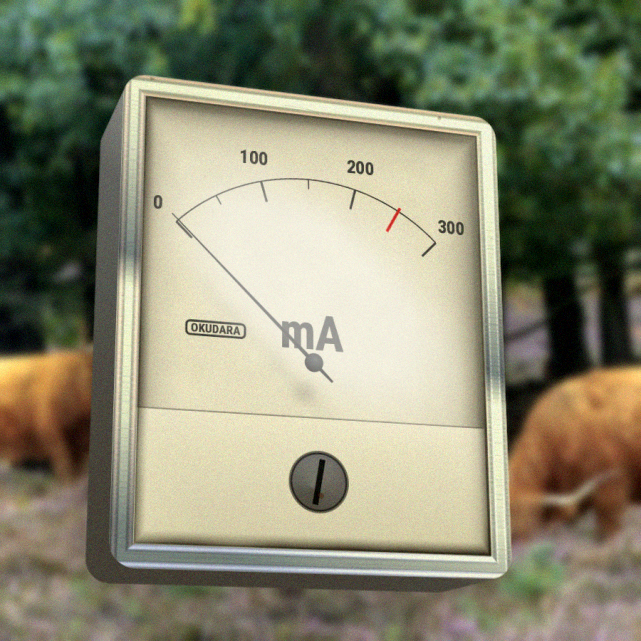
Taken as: 0 mA
